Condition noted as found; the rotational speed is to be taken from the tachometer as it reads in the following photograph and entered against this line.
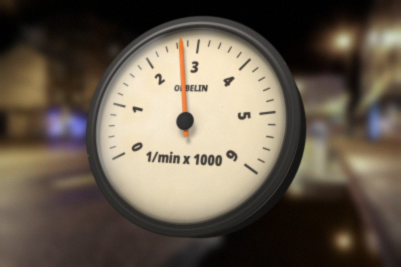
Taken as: 2700 rpm
